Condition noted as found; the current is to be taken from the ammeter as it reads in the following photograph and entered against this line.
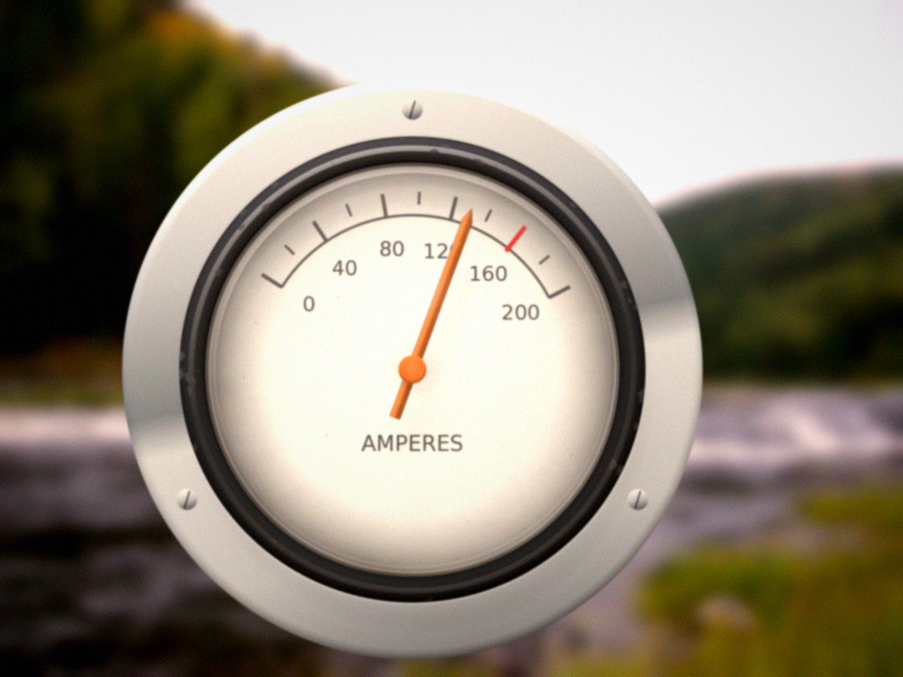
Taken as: 130 A
